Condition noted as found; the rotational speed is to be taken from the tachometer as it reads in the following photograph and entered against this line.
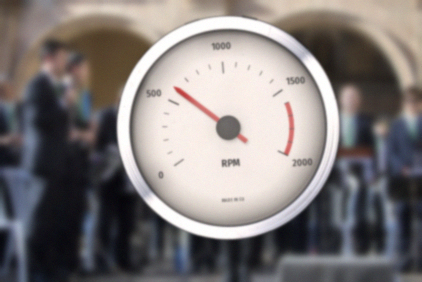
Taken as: 600 rpm
